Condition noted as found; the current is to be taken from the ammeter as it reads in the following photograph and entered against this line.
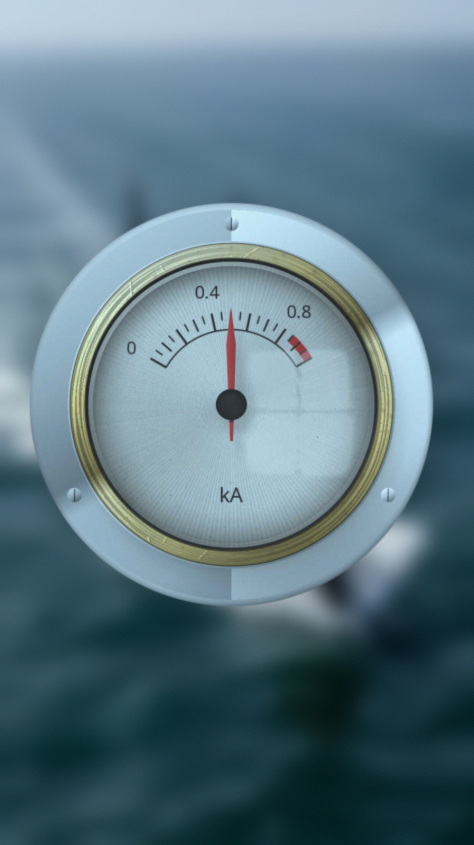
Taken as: 0.5 kA
